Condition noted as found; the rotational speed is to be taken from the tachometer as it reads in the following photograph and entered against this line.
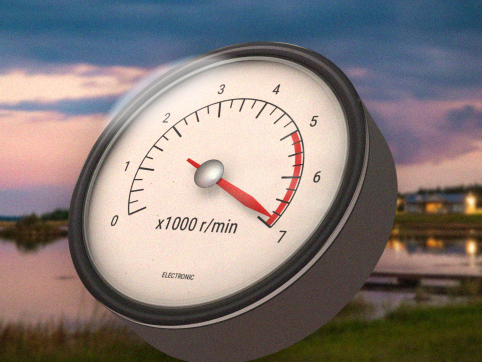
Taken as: 6875 rpm
